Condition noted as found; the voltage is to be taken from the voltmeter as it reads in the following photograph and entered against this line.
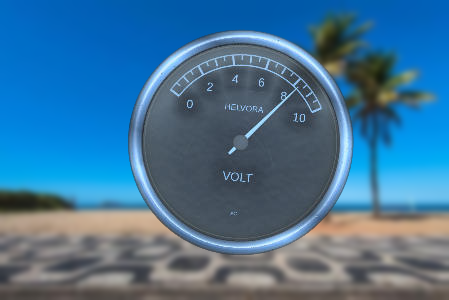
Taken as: 8.25 V
